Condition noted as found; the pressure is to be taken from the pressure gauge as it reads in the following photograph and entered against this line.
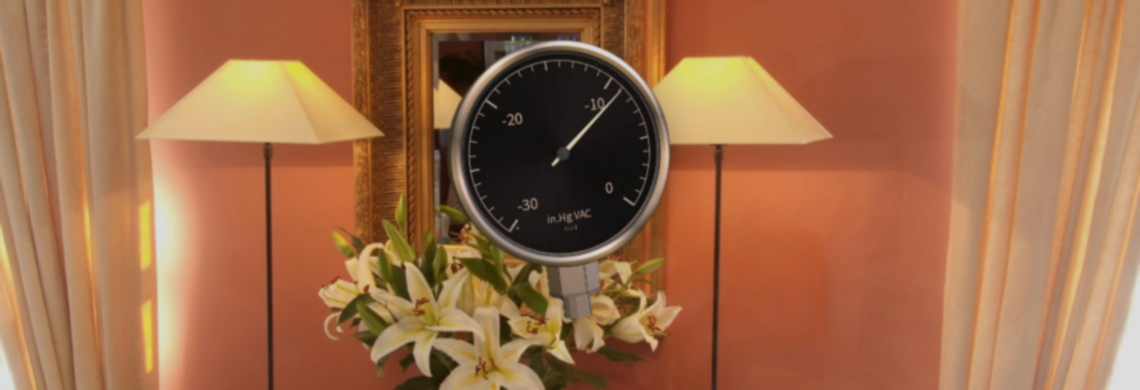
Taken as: -9 inHg
